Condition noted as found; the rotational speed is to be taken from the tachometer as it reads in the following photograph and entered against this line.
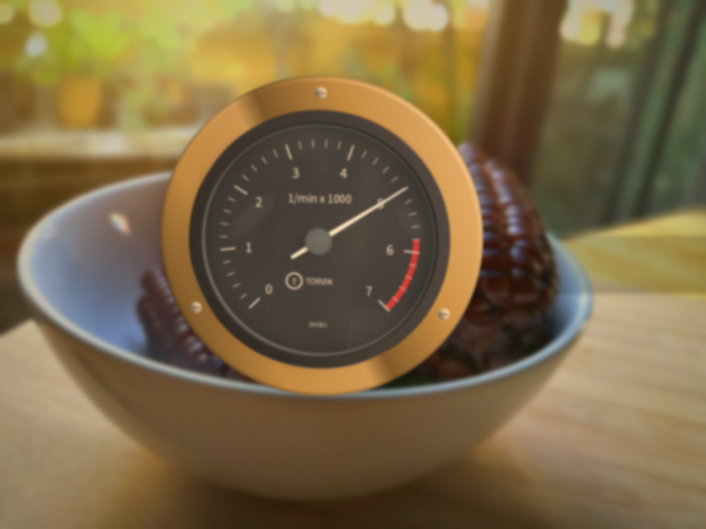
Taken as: 5000 rpm
